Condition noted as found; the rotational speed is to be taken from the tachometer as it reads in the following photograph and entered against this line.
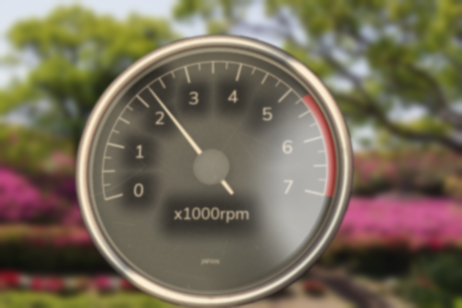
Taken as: 2250 rpm
